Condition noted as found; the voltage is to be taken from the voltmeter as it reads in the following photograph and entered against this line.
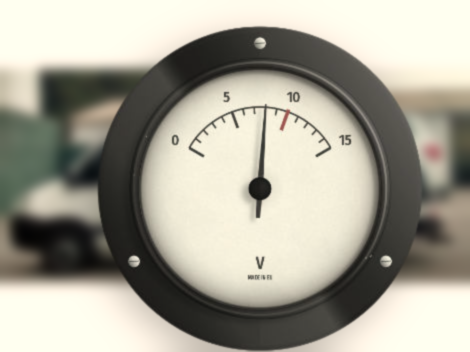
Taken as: 8 V
